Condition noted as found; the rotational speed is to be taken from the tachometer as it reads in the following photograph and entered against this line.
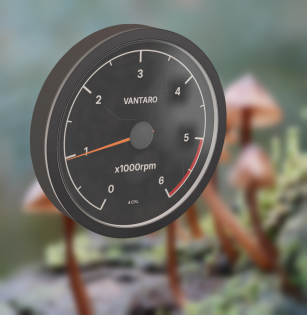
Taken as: 1000 rpm
